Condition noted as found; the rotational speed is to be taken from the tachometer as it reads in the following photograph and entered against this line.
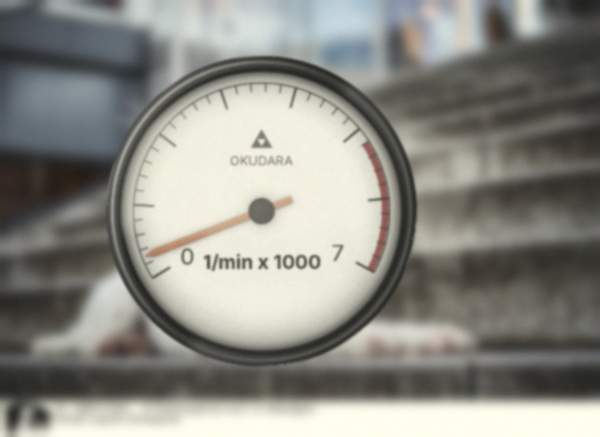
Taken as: 300 rpm
